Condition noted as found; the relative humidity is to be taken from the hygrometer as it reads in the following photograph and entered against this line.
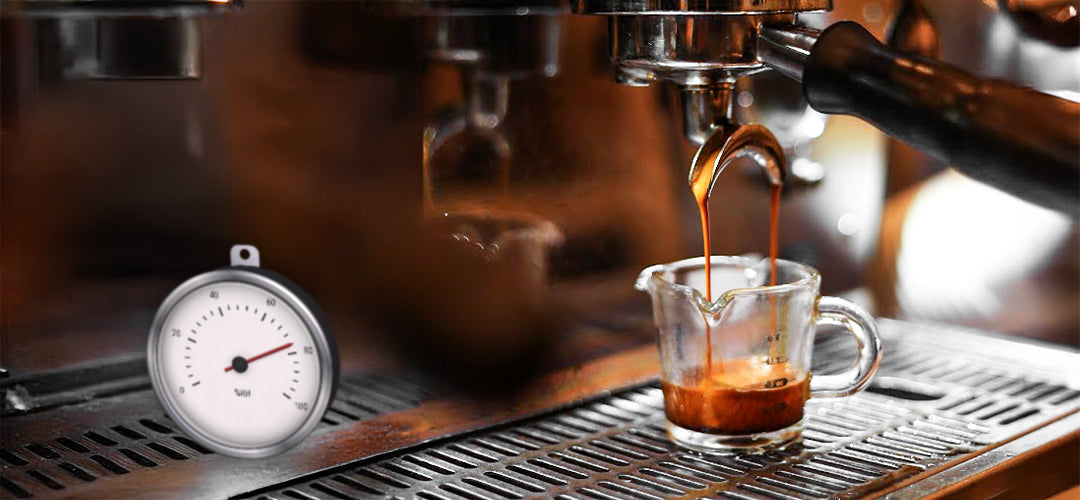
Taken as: 76 %
